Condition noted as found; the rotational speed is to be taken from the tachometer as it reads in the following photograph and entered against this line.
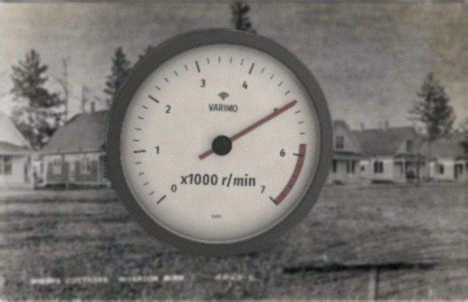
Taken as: 5000 rpm
